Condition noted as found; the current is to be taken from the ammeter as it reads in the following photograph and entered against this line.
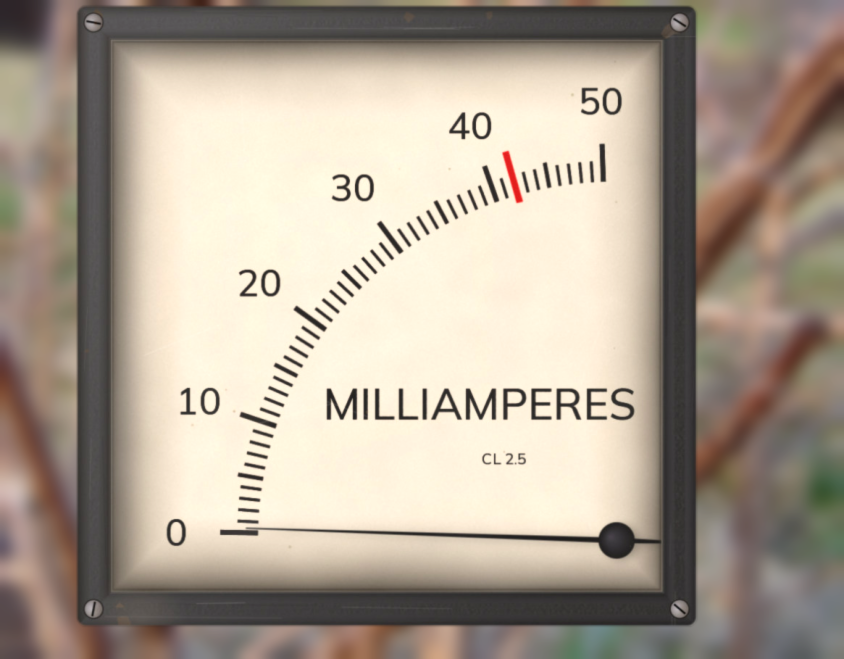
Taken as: 0.5 mA
